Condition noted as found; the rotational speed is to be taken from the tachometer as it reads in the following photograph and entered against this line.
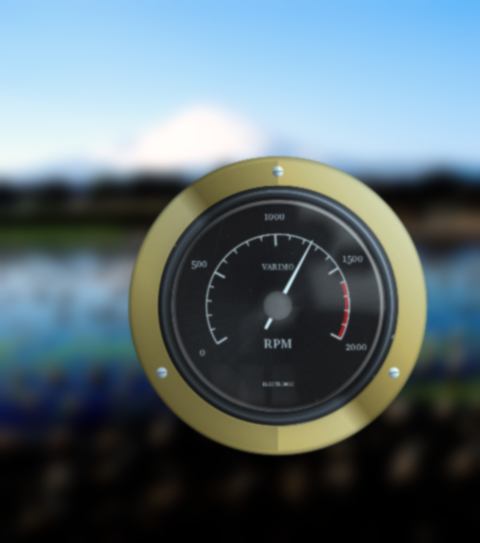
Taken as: 1250 rpm
